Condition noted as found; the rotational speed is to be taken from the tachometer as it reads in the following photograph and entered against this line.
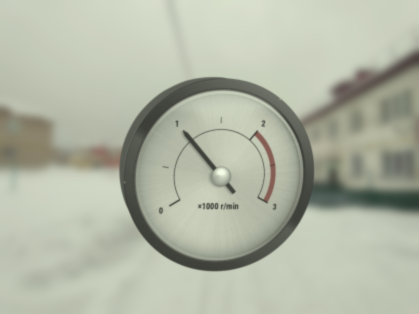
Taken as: 1000 rpm
